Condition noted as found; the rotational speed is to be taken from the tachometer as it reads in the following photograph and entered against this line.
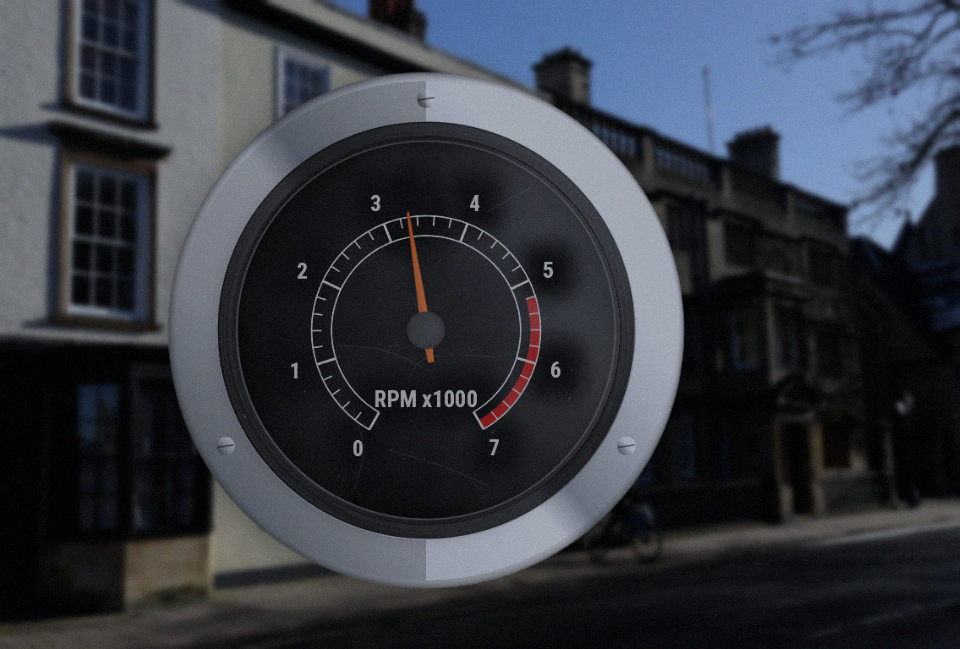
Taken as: 3300 rpm
